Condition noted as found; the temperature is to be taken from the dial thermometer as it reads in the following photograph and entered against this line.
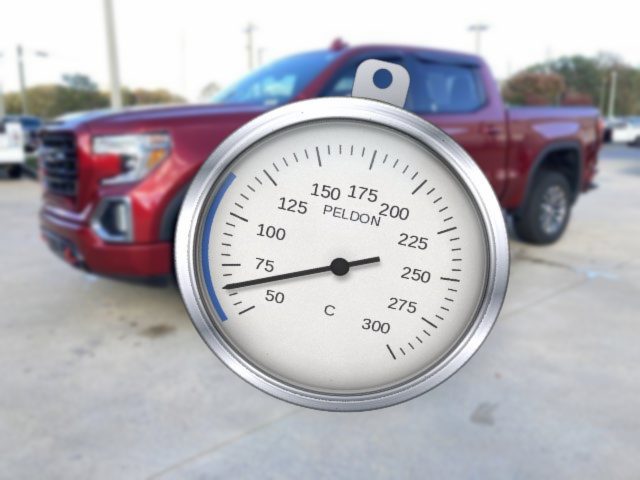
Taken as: 65 °C
